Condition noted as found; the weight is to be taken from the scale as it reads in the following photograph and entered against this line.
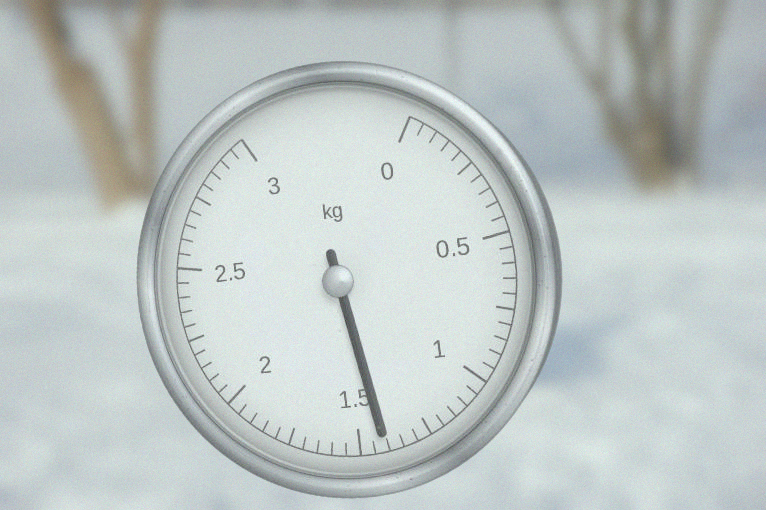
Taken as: 1.4 kg
